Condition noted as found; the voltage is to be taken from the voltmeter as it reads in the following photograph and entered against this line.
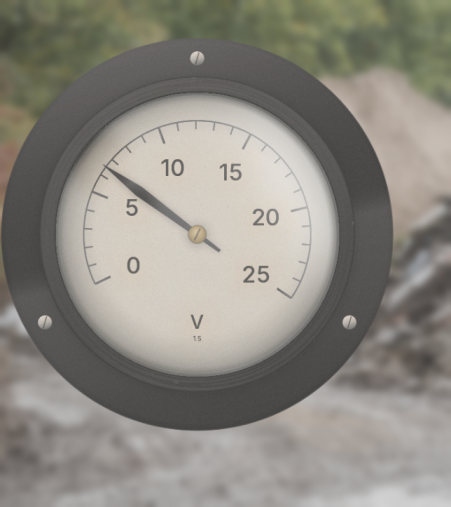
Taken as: 6.5 V
